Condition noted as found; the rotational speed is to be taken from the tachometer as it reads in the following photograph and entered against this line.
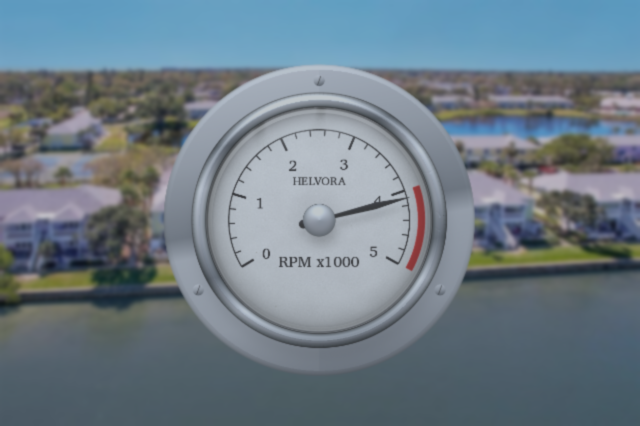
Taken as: 4100 rpm
